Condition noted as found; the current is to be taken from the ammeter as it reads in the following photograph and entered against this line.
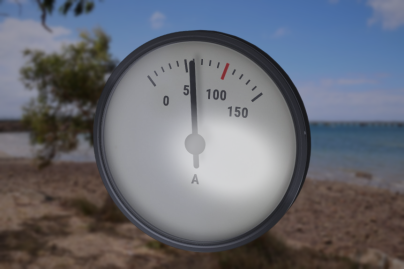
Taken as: 60 A
